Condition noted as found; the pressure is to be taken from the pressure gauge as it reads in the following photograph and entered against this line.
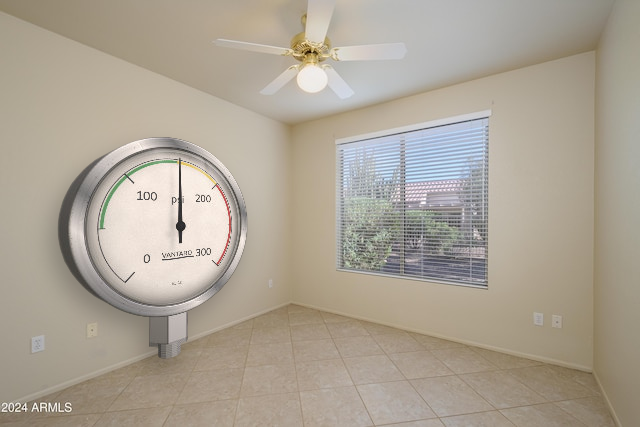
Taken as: 150 psi
